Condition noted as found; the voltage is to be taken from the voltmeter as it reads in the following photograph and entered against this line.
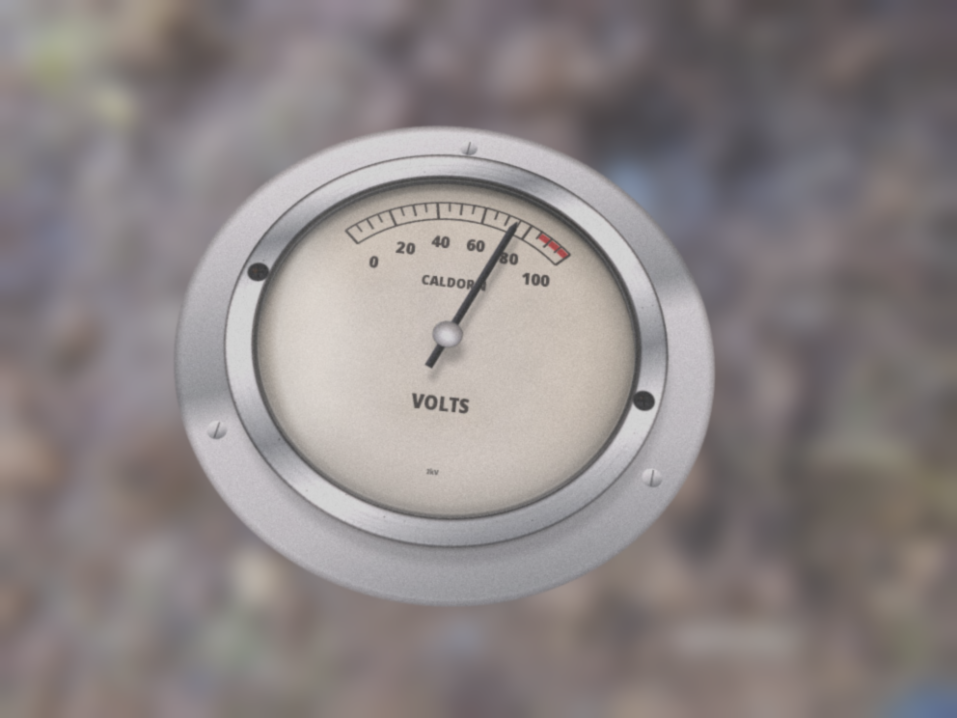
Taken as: 75 V
